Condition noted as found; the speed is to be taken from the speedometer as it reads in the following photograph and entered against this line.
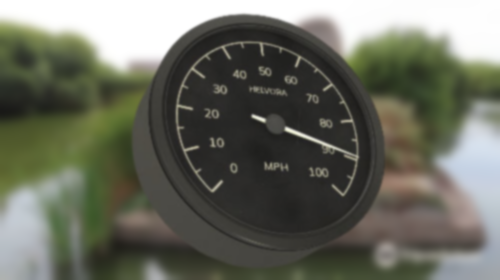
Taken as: 90 mph
